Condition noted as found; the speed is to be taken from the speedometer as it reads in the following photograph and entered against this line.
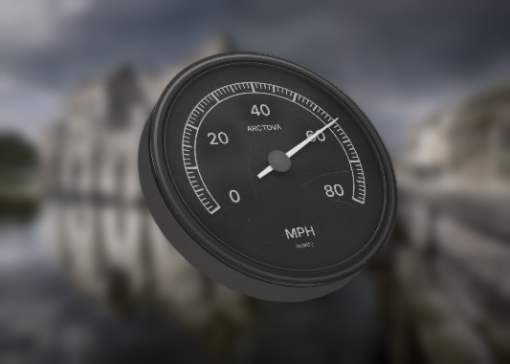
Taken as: 60 mph
